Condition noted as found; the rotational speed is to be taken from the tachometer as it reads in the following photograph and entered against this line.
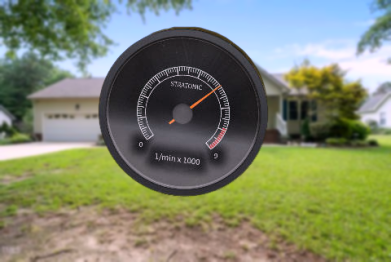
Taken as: 6000 rpm
